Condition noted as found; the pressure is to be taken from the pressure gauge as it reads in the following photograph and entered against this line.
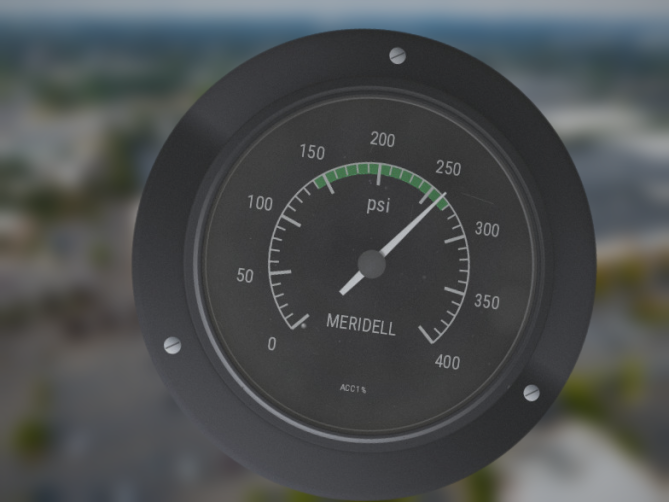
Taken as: 260 psi
